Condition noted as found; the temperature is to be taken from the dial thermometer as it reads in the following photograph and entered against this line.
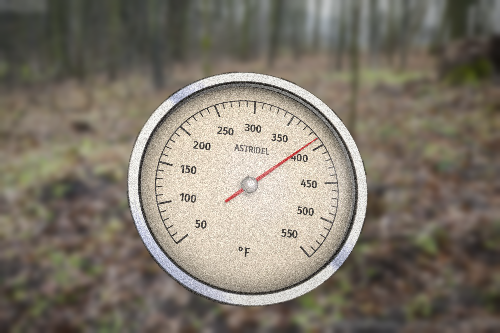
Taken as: 390 °F
